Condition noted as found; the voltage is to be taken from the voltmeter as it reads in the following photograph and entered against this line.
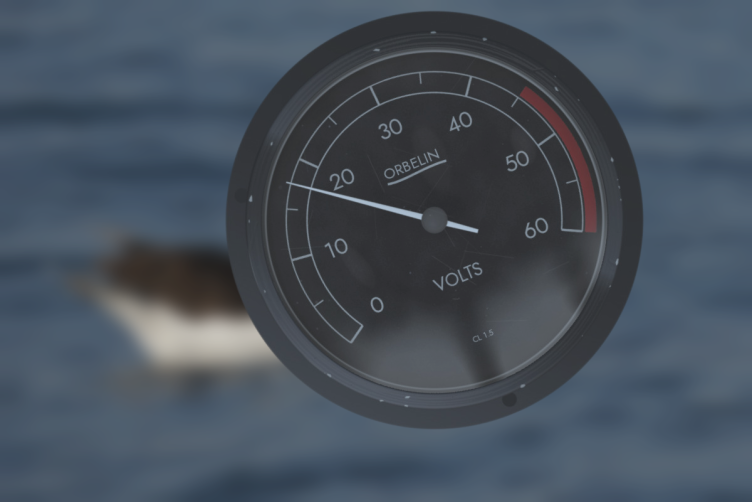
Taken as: 17.5 V
